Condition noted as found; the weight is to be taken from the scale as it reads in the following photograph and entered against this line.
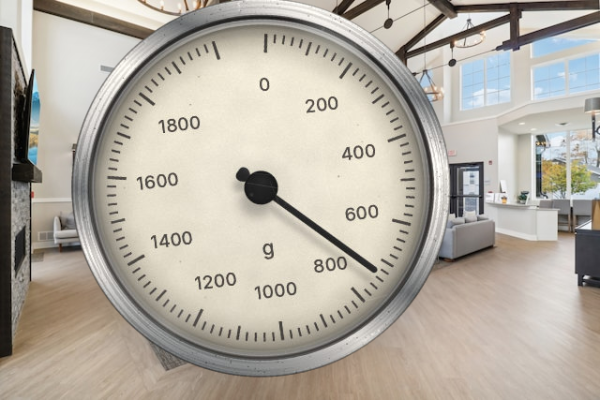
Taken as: 730 g
